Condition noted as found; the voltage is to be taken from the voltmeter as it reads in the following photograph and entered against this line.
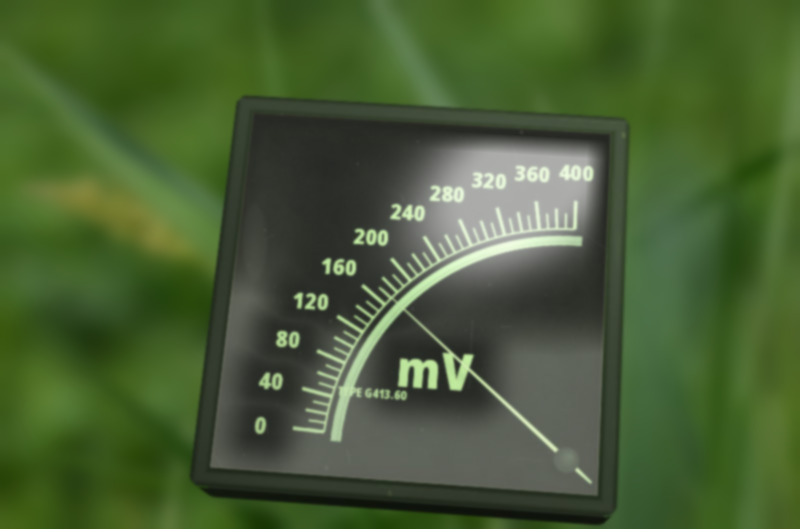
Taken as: 170 mV
